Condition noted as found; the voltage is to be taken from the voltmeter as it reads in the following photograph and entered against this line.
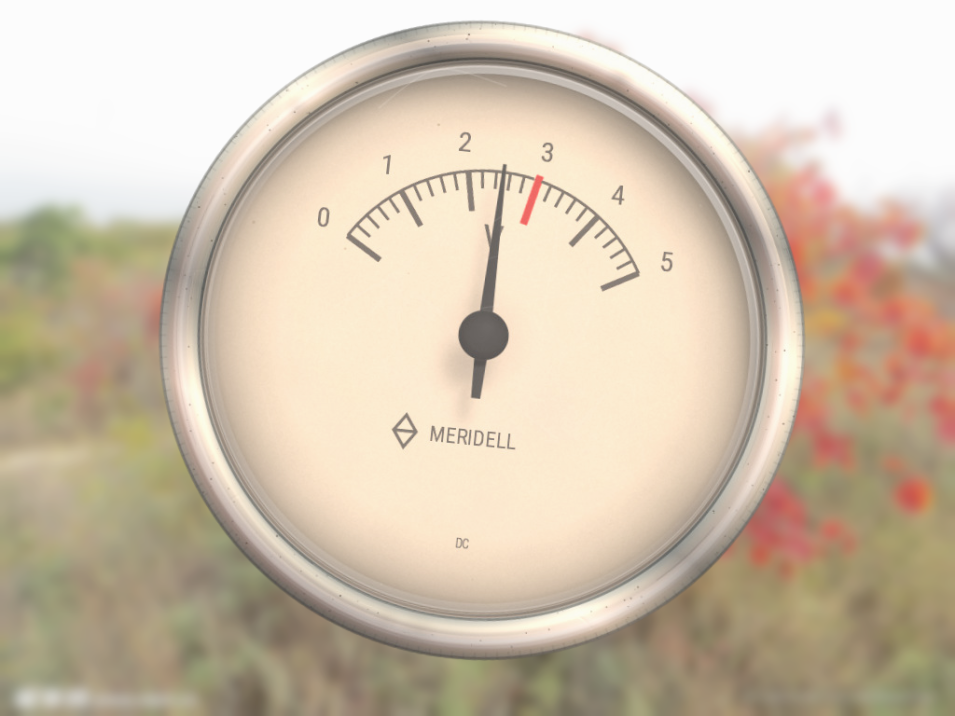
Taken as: 2.5 V
